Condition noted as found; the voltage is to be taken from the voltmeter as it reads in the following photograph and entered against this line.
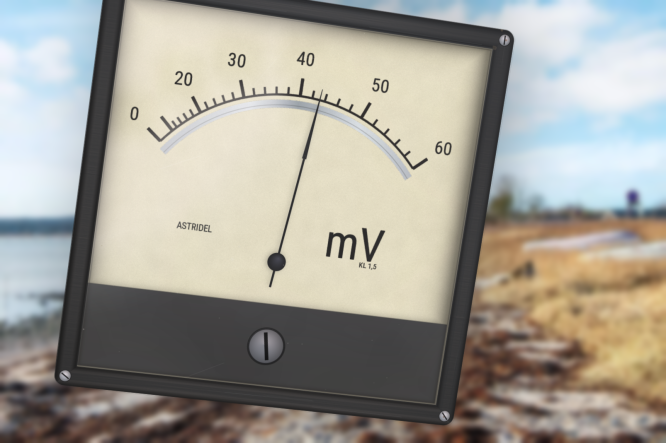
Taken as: 43 mV
